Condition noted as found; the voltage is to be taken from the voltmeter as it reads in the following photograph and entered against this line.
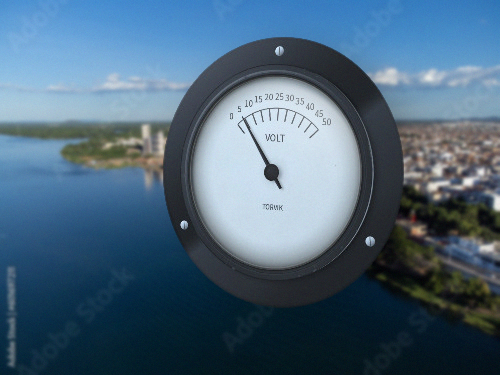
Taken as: 5 V
